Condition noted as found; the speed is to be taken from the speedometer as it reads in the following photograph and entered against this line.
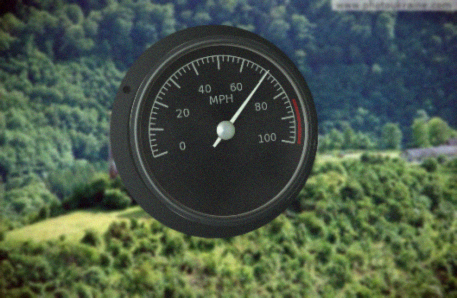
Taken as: 70 mph
